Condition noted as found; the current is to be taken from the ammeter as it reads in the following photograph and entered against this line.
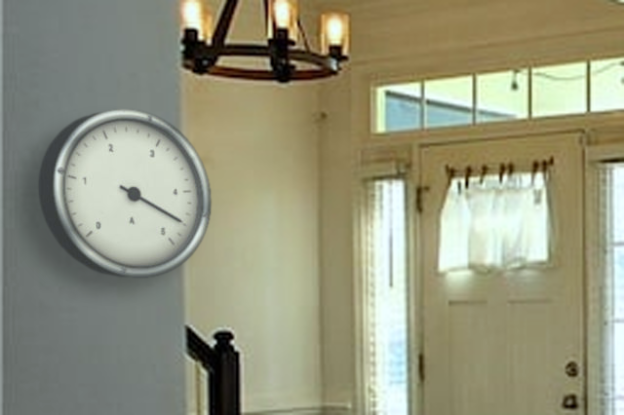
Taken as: 4.6 A
